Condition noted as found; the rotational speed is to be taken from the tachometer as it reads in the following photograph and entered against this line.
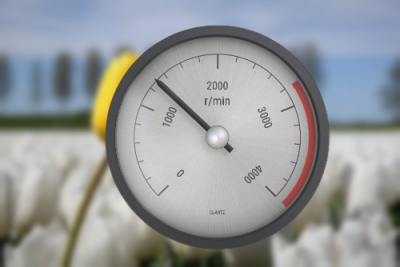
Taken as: 1300 rpm
